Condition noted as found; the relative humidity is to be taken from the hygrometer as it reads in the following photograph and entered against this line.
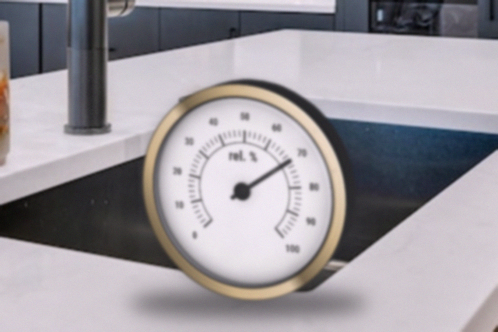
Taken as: 70 %
